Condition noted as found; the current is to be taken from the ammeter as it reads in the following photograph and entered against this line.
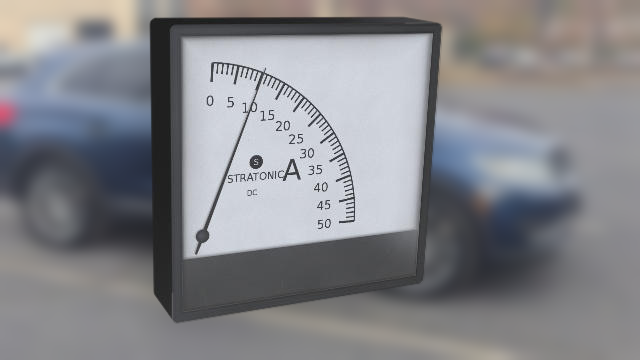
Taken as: 10 A
